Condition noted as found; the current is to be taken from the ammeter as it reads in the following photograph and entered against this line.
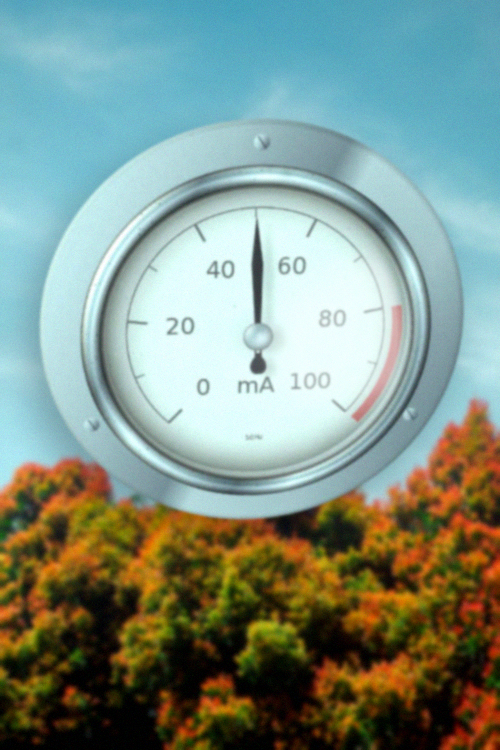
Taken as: 50 mA
